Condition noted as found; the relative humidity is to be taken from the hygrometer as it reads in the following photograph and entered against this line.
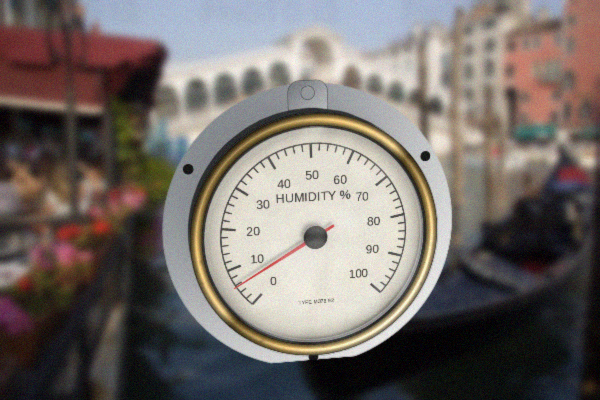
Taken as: 6 %
